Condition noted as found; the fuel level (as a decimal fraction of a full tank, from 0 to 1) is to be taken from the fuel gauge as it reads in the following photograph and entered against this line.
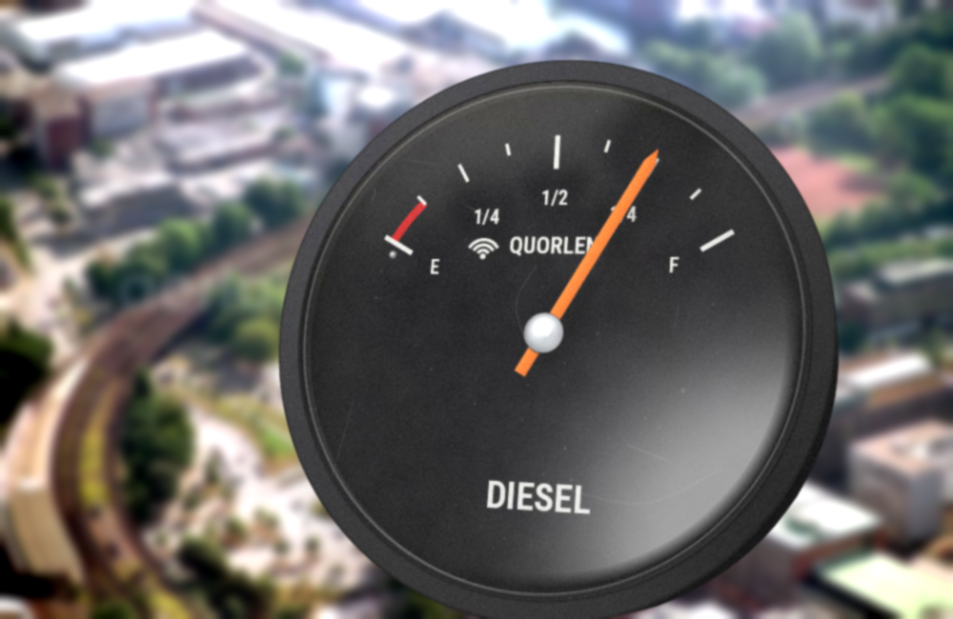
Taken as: 0.75
